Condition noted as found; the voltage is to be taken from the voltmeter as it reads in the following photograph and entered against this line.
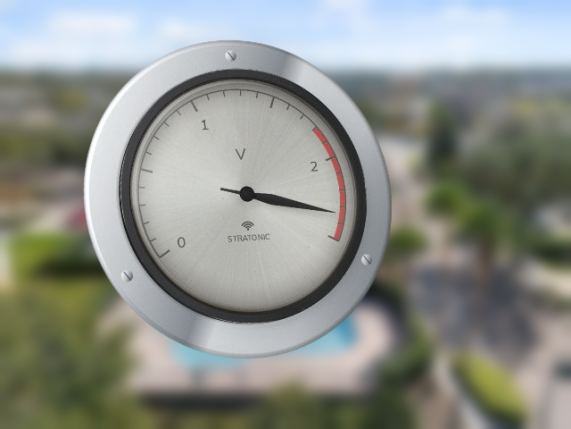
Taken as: 2.35 V
